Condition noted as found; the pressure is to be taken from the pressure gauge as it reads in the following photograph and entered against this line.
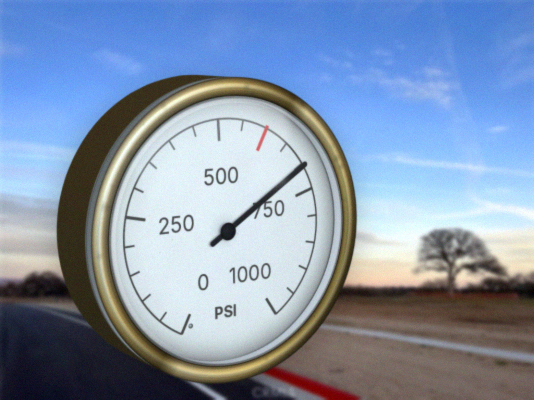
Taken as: 700 psi
